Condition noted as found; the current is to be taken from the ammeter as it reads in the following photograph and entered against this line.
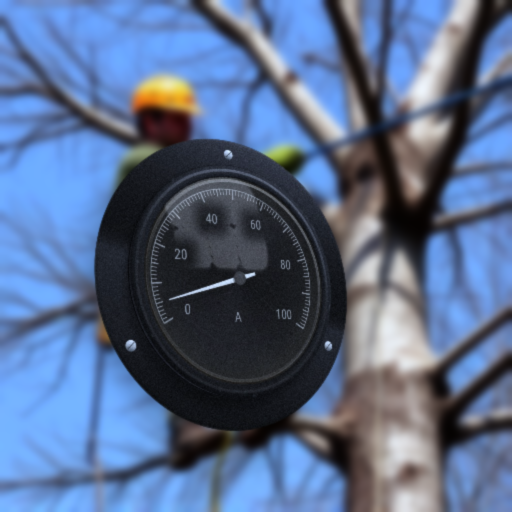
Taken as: 5 A
